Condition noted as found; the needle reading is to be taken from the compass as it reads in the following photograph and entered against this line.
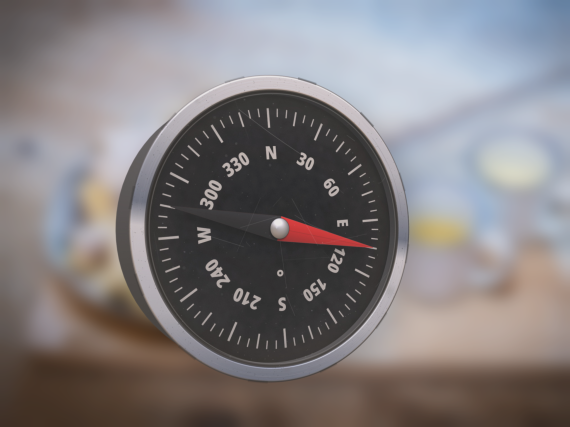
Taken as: 105 °
